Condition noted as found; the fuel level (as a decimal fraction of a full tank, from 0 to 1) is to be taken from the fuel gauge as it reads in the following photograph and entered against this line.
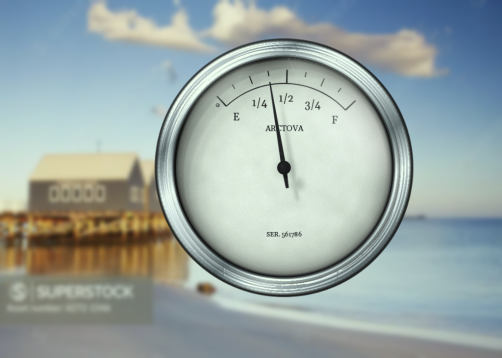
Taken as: 0.375
